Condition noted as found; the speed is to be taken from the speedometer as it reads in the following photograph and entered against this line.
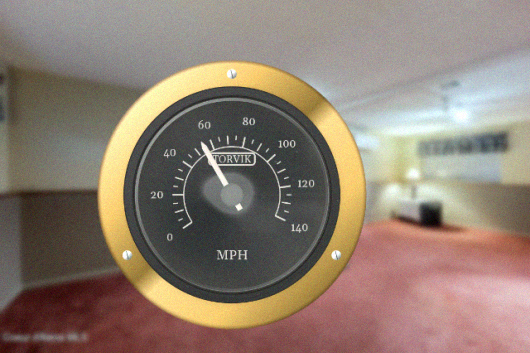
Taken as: 55 mph
